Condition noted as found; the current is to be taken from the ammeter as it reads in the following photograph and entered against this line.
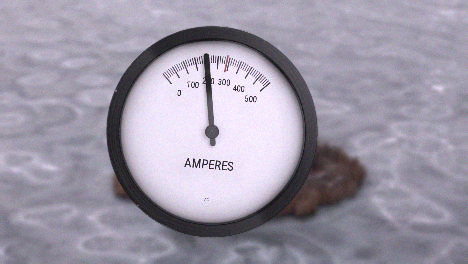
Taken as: 200 A
